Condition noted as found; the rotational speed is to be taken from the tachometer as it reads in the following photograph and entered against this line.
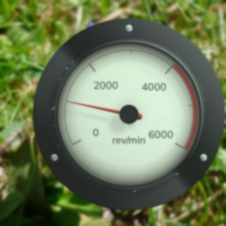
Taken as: 1000 rpm
